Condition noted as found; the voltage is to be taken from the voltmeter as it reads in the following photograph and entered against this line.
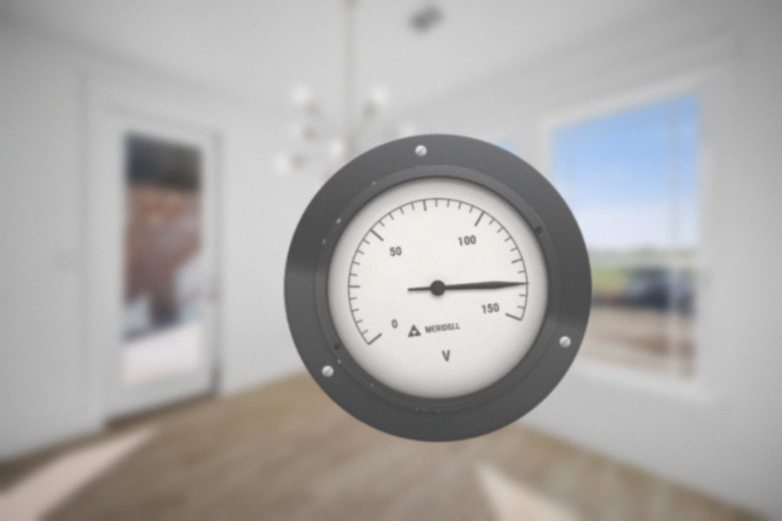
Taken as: 135 V
